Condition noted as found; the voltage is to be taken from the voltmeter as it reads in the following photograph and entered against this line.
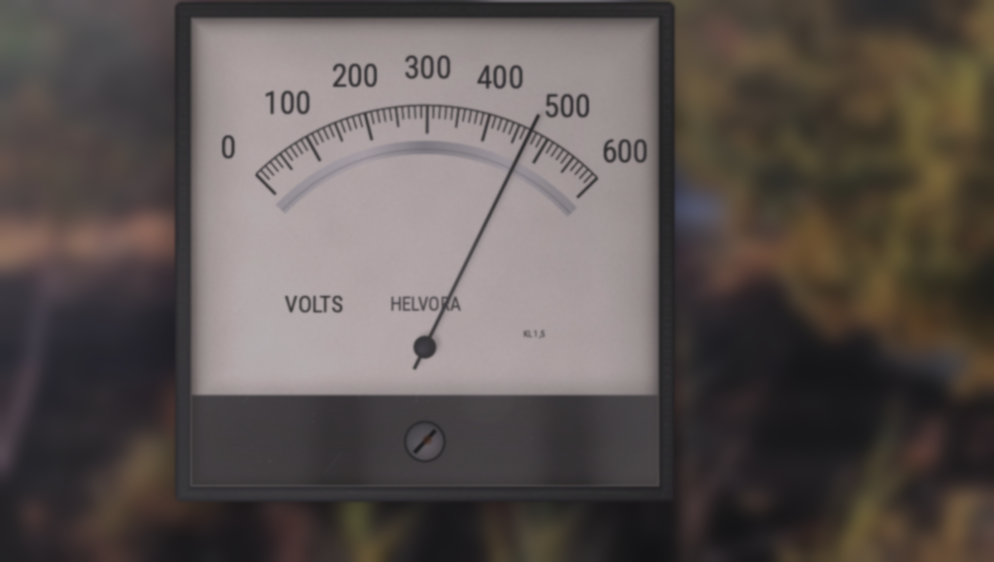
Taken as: 470 V
